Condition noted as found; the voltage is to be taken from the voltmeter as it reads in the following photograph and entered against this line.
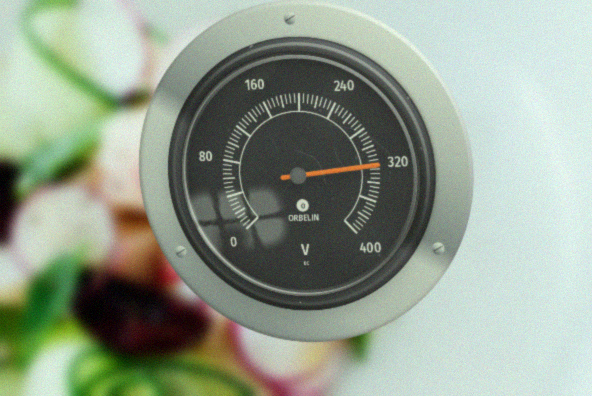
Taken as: 320 V
